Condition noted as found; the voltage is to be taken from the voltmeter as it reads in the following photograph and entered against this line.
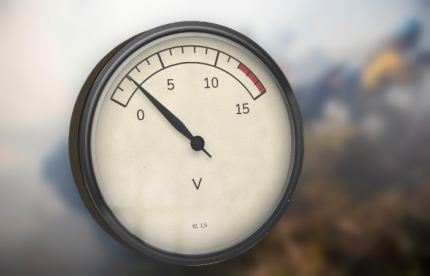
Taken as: 2 V
